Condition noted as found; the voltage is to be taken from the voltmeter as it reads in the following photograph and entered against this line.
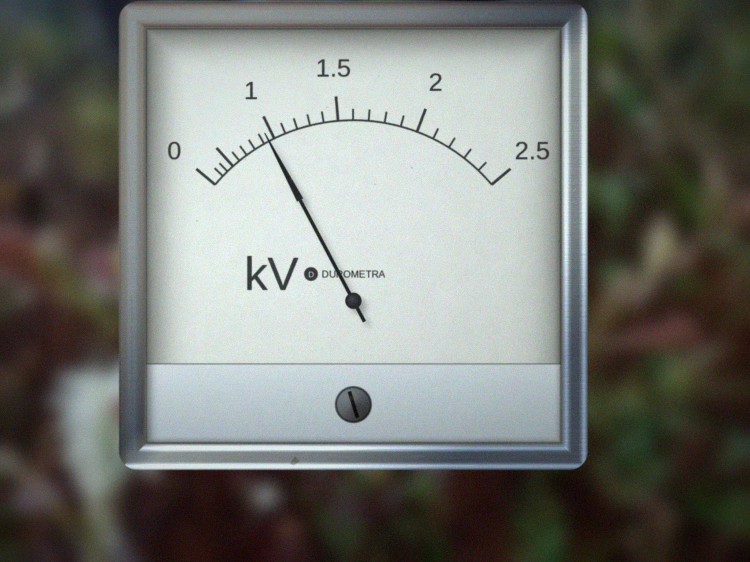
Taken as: 0.95 kV
